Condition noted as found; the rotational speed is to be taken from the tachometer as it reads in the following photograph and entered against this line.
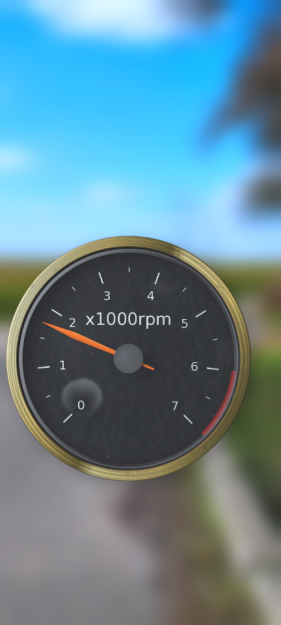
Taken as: 1750 rpm
